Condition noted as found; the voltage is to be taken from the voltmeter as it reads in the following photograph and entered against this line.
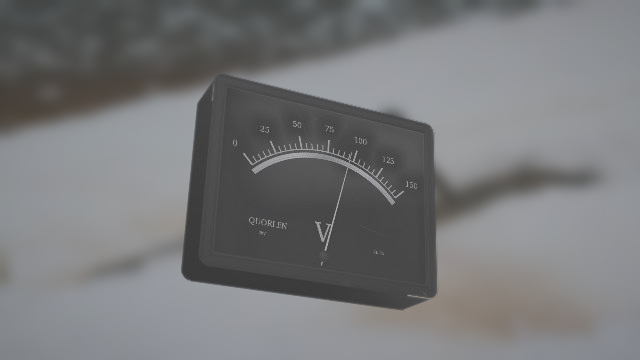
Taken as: 95 V
